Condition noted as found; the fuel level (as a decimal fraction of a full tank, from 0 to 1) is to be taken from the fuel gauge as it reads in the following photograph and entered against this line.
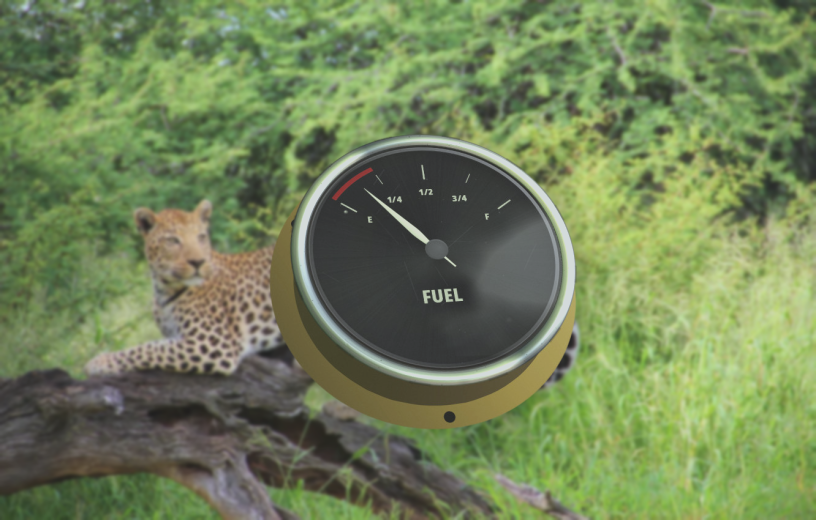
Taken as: 0.125
